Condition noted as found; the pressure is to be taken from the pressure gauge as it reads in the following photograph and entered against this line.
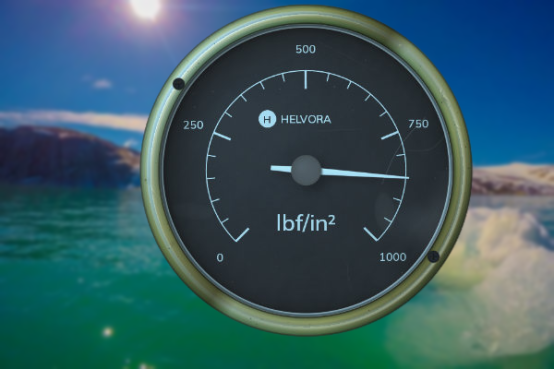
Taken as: 850 psi
